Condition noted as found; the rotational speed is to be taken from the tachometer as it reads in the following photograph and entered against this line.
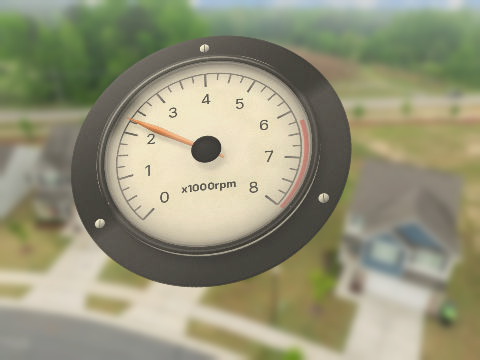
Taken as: 2250 rpm
